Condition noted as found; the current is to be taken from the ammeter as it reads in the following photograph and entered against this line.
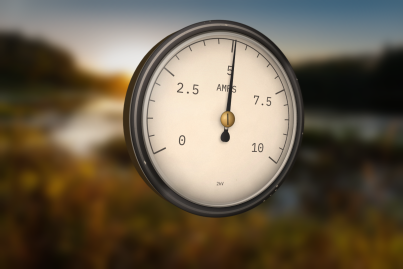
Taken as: 5 A
